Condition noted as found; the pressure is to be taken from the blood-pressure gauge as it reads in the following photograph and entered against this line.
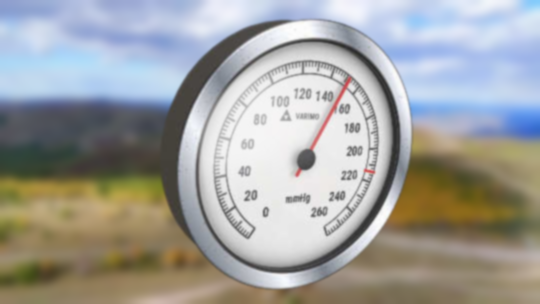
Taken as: 150 mmHg
